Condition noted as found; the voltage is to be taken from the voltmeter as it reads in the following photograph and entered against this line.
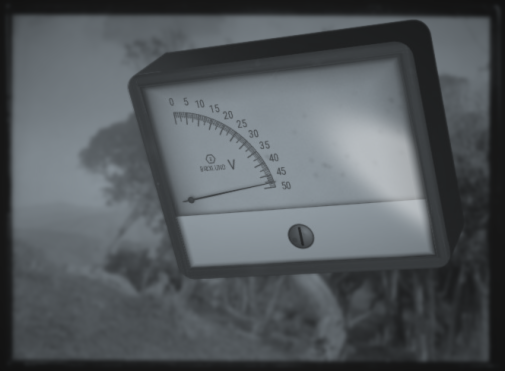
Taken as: 47.5 V
